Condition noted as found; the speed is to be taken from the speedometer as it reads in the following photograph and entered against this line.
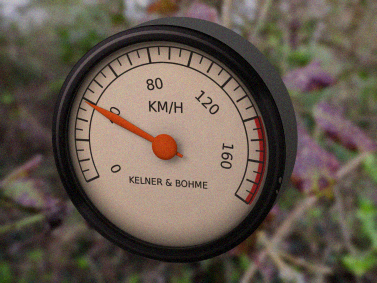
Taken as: 40 km/h
